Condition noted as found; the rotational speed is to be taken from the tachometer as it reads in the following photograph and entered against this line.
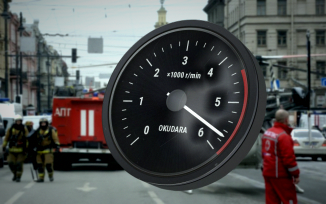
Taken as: 5700 rpm
